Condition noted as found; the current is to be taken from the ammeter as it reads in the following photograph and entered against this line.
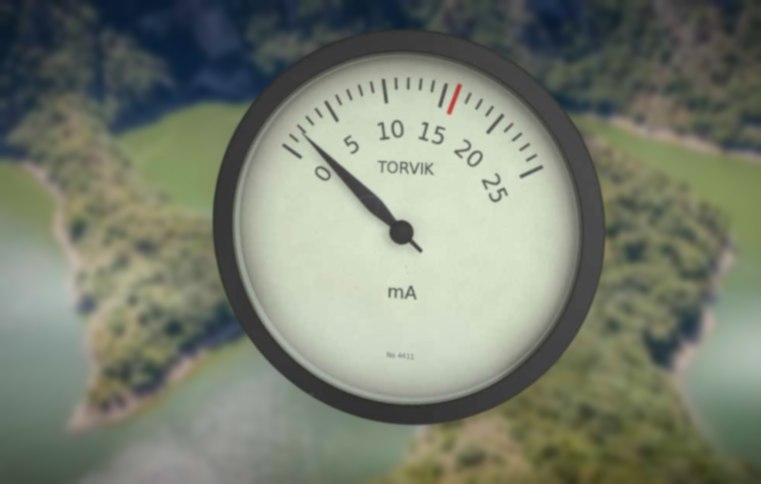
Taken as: 2 mA
